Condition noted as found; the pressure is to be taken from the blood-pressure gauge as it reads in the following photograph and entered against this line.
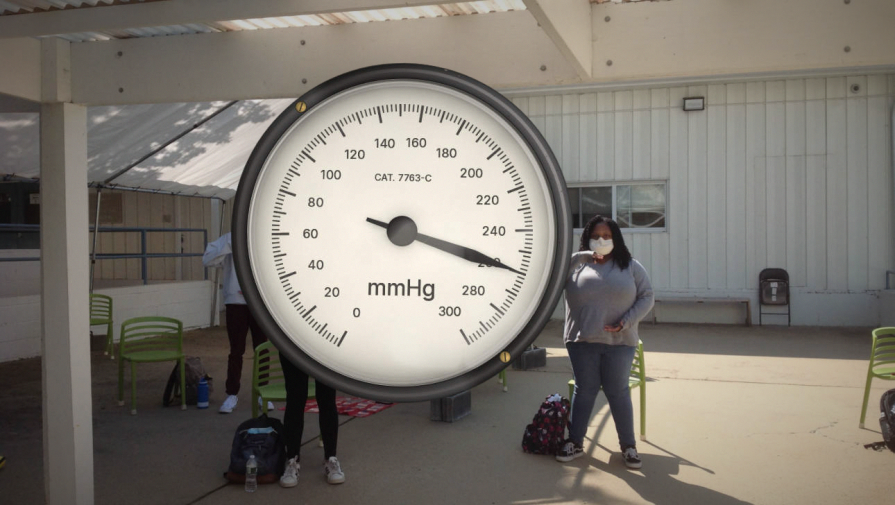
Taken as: 260 mmHg
